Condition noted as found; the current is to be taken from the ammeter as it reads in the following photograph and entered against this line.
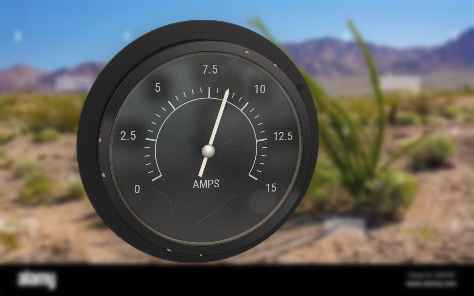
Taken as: 8.5 A
